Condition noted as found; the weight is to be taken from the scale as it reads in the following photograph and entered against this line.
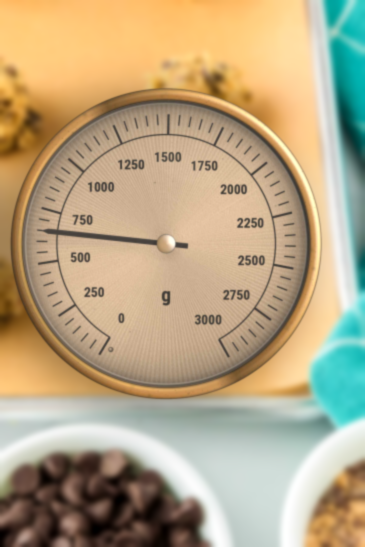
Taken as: 650 g
